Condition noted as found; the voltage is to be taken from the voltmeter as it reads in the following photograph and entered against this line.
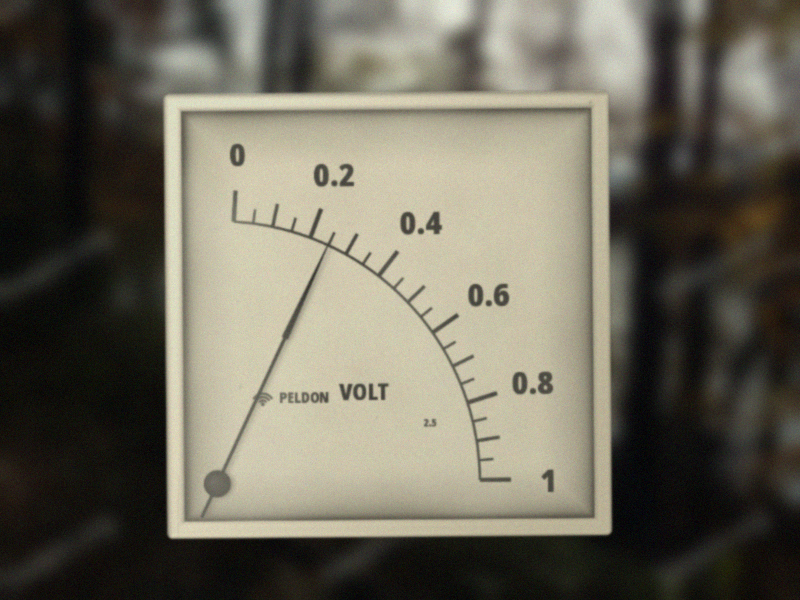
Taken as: 0.25 V
